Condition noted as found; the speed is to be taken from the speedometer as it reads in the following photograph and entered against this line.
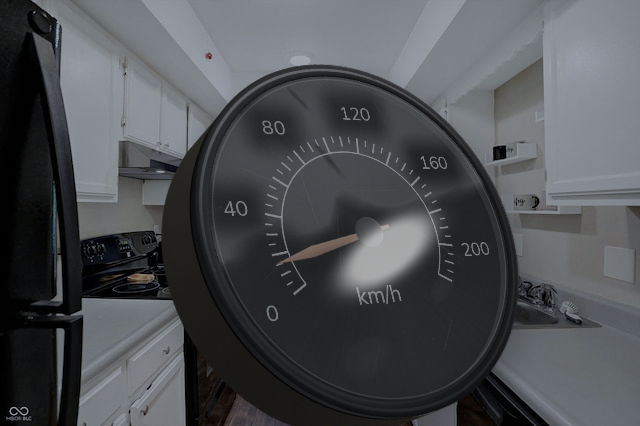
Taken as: 15 km/h
